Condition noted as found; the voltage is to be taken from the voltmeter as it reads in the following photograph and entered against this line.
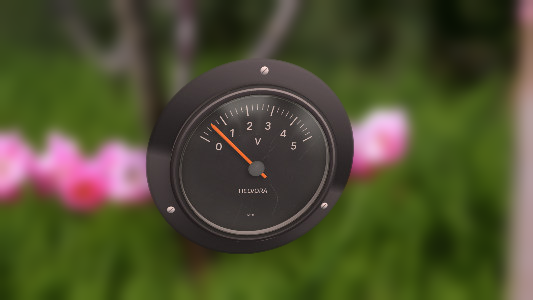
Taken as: 0.6 V
